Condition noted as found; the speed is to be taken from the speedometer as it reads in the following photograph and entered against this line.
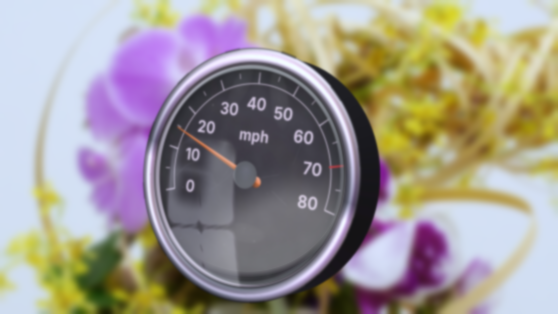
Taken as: 15 mph
